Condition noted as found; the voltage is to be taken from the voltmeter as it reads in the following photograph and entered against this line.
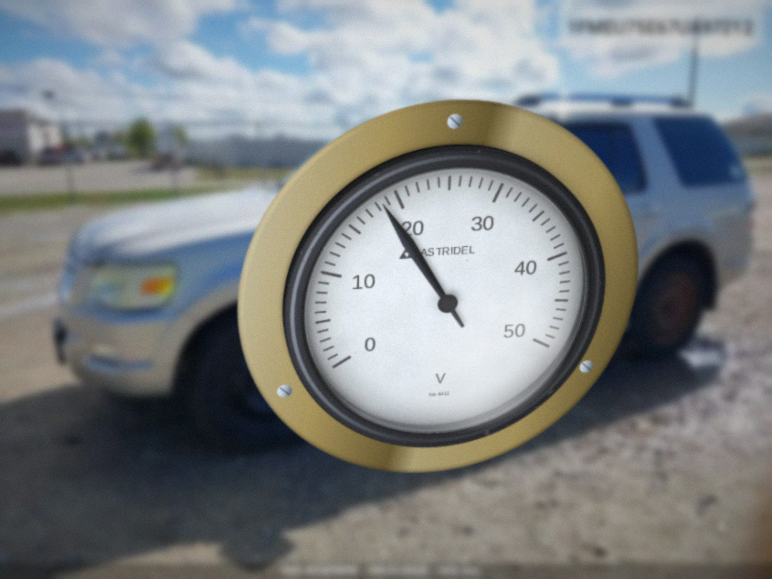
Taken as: 18.5 V
